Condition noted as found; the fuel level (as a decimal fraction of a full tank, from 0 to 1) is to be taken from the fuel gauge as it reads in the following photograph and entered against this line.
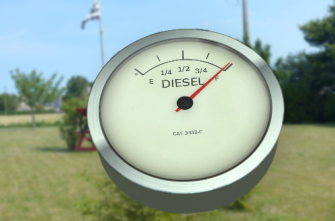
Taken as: 1
